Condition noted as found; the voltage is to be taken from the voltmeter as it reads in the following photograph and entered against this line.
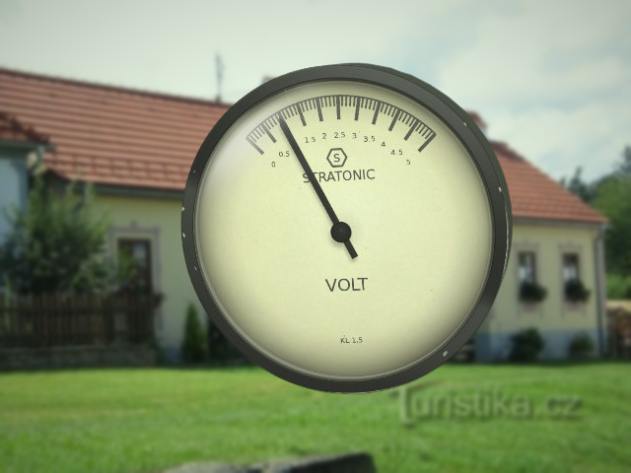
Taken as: 1 V
